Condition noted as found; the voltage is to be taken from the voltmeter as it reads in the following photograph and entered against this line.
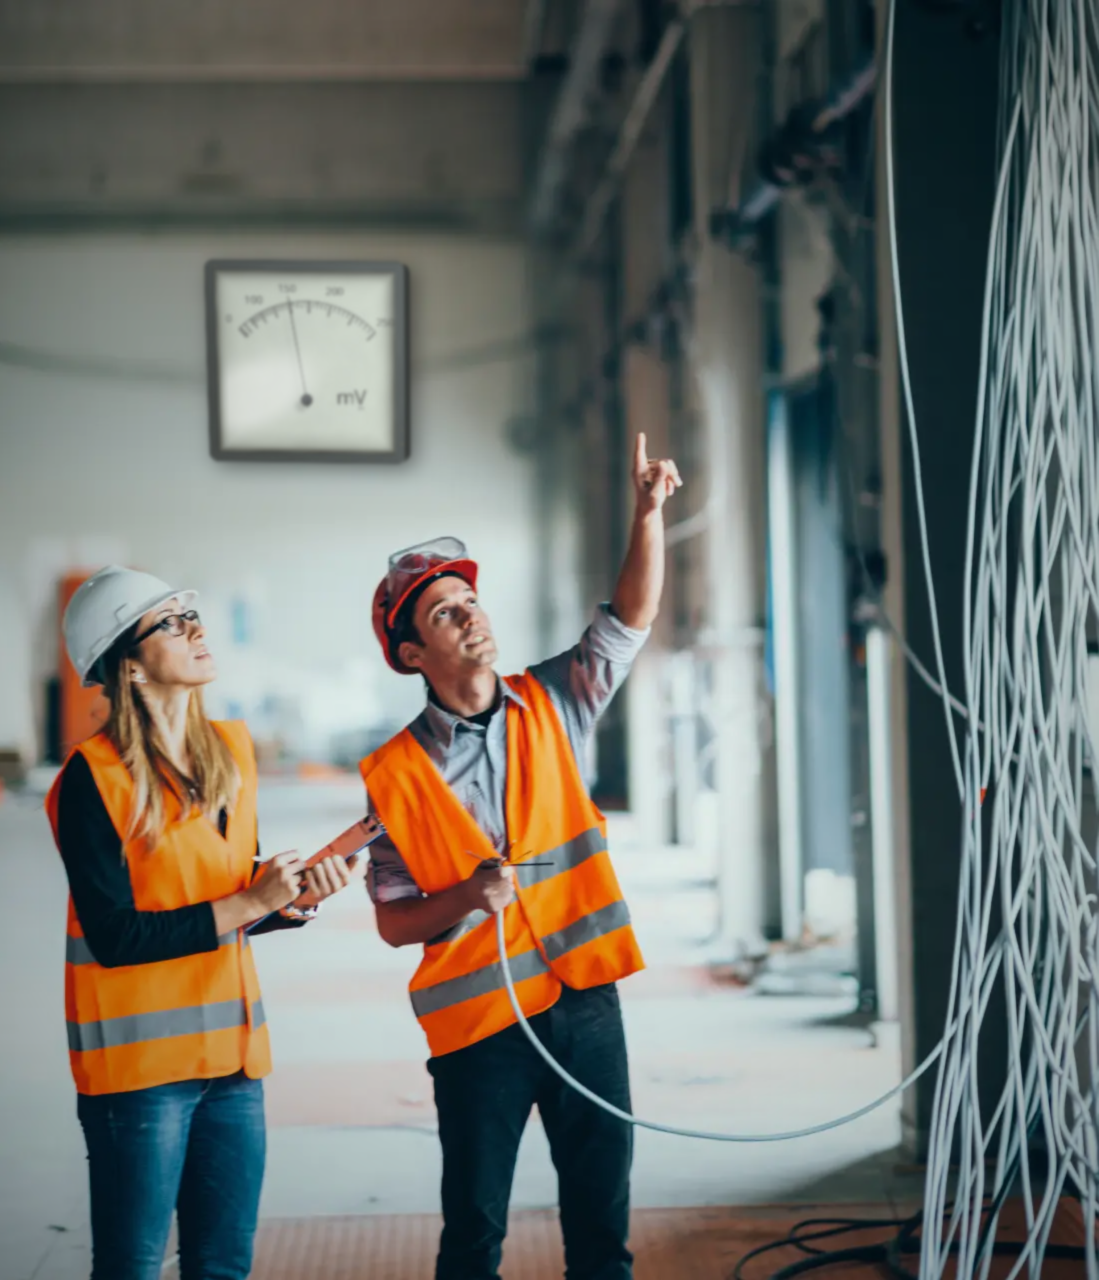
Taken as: 150 mV
